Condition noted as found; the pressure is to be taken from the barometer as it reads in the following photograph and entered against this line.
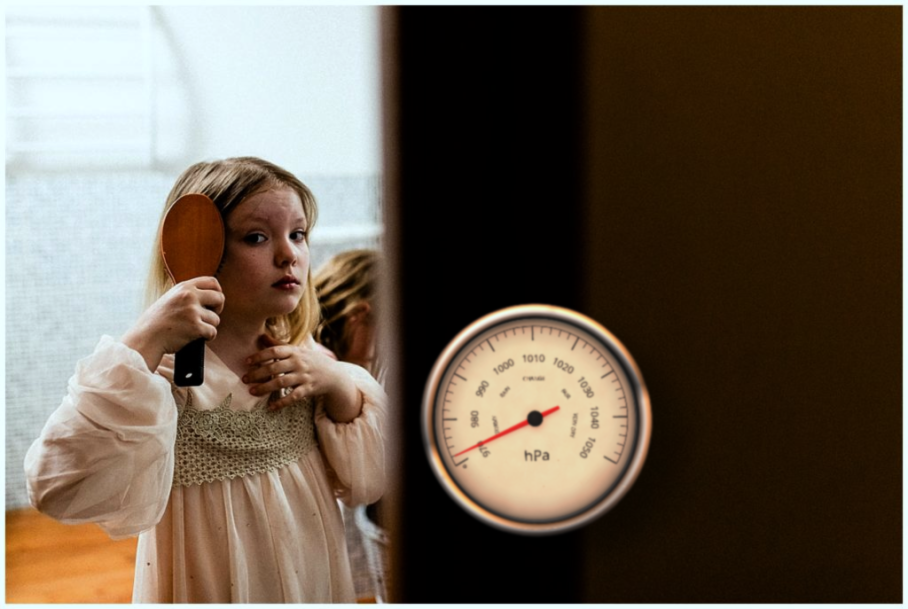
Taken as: 972 hPa
